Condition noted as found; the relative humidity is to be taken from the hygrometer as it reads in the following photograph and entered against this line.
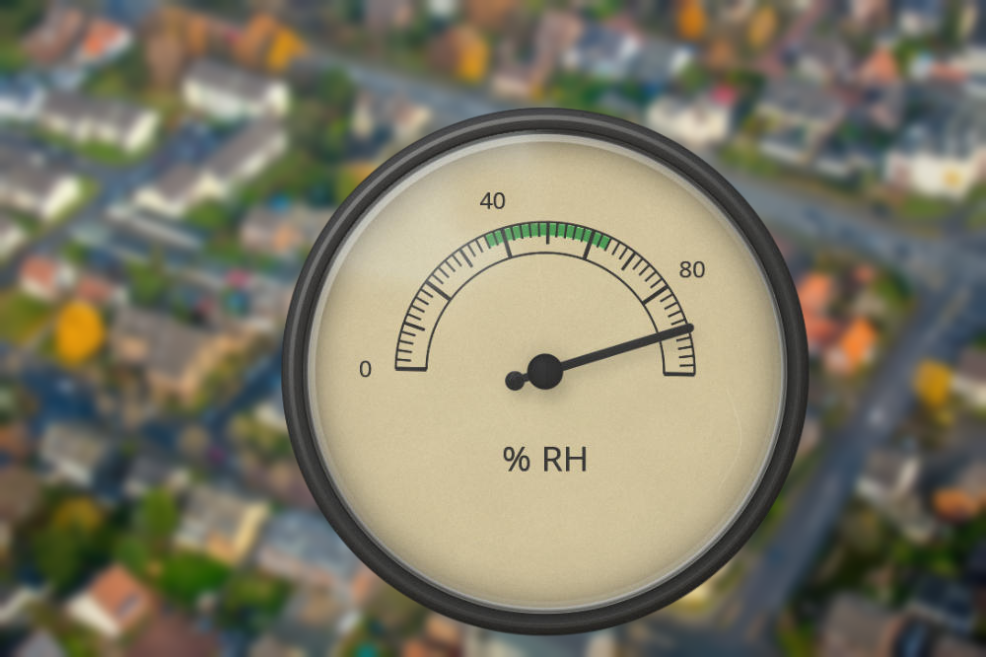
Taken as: 90 %
